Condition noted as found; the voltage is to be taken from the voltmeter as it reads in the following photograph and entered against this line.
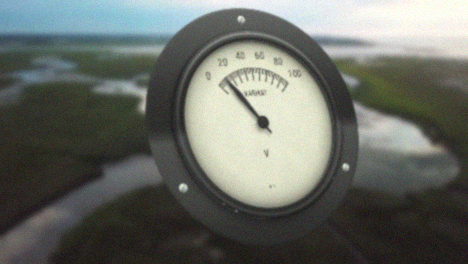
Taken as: 10 V
